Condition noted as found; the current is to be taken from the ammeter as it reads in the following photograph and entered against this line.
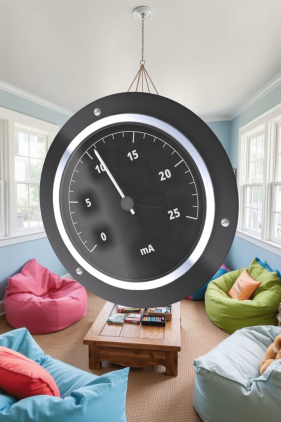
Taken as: 11 mA
